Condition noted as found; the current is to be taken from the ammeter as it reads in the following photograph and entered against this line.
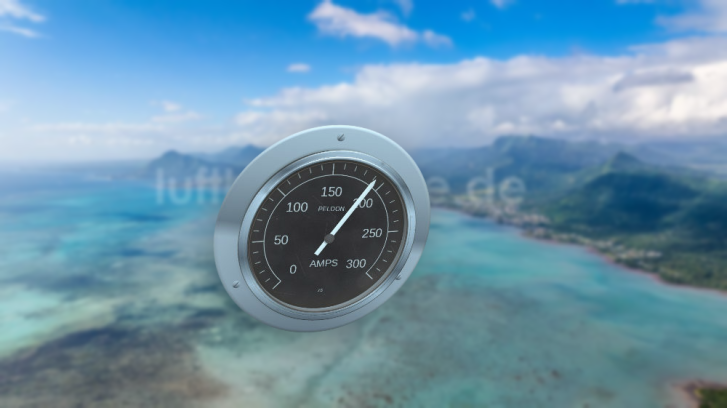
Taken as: 190 A
